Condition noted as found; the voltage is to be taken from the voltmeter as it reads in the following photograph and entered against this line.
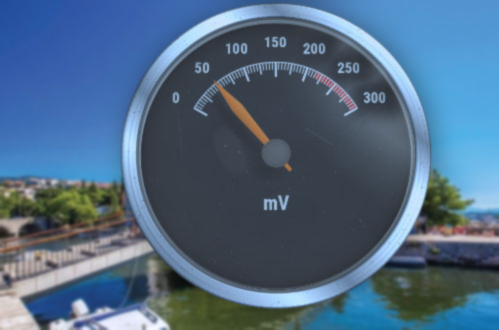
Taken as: 50 mV
